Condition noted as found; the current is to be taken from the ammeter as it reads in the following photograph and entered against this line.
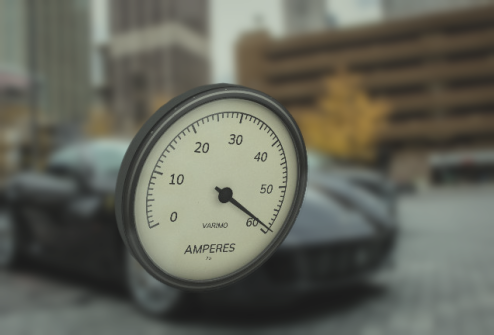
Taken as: 59 A
